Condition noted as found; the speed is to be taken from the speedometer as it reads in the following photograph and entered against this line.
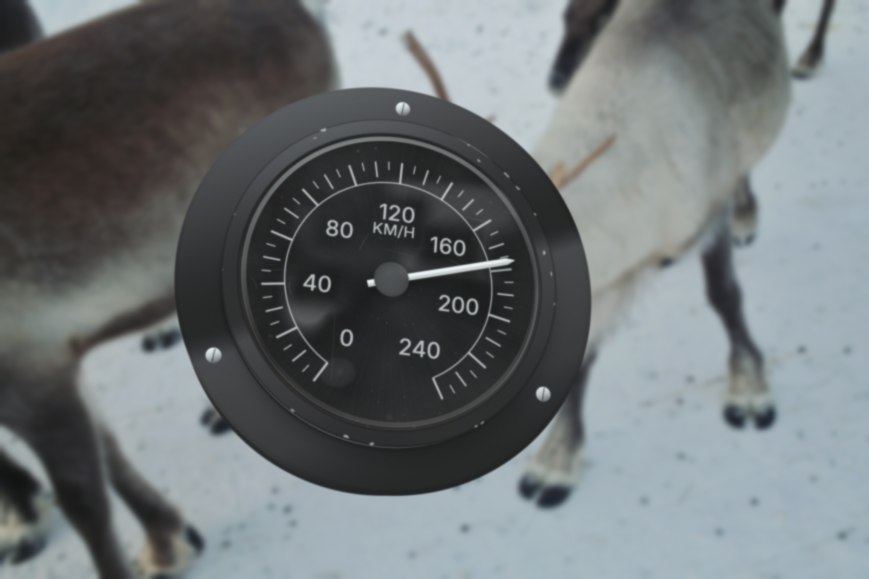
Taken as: 177.5 km/h
